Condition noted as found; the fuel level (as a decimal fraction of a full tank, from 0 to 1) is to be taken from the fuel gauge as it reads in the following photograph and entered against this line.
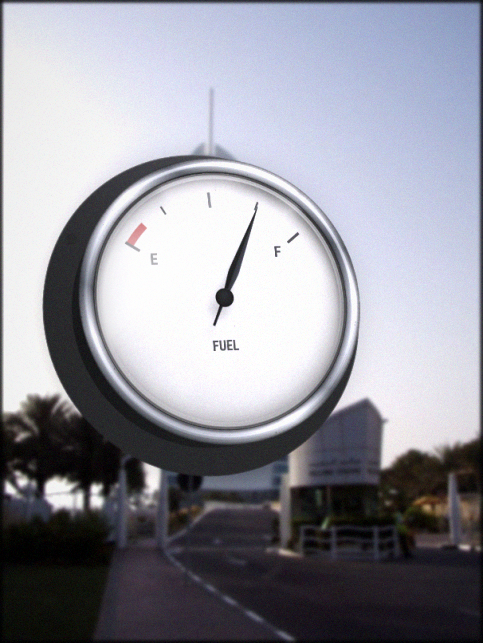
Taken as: 0.75
